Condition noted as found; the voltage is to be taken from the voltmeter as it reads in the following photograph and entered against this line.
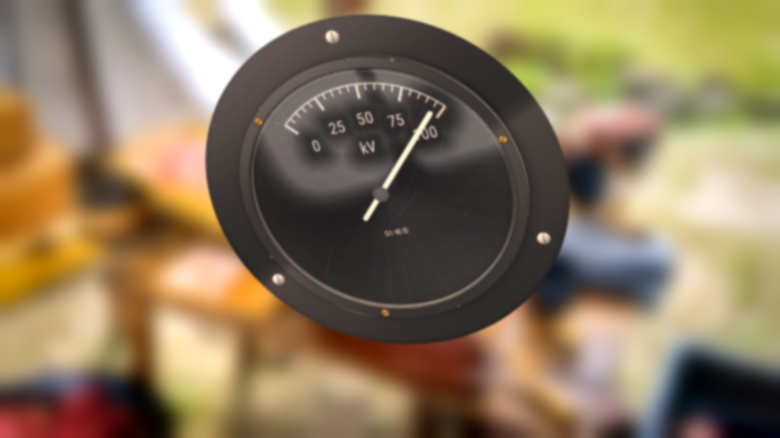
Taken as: 95 kV
